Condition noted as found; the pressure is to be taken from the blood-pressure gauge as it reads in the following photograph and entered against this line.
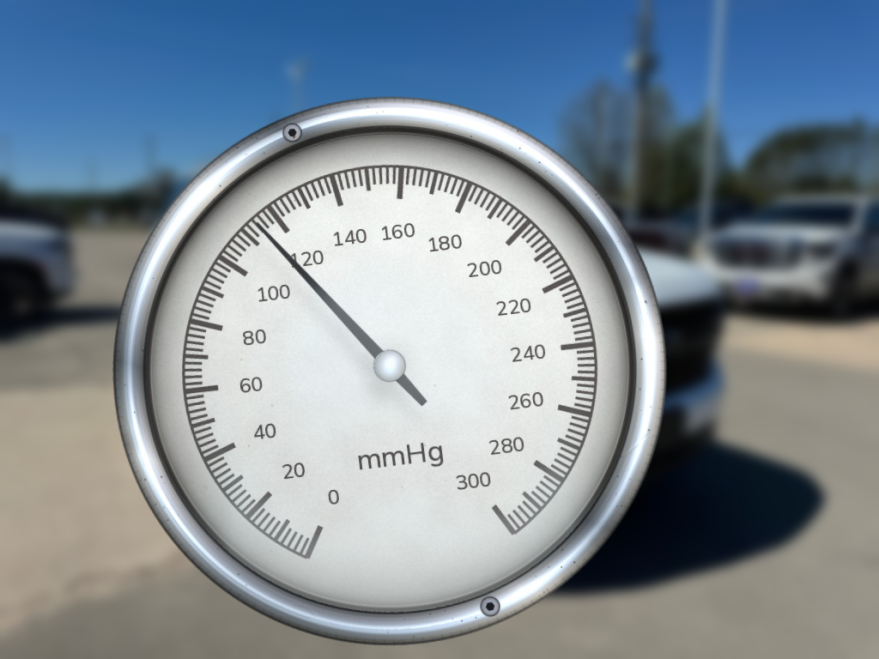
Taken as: 114 mmHg
